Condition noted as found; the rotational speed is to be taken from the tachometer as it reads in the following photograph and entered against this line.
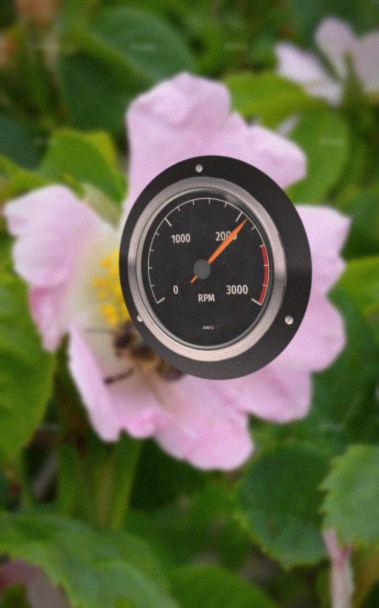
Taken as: 2100 rpm
